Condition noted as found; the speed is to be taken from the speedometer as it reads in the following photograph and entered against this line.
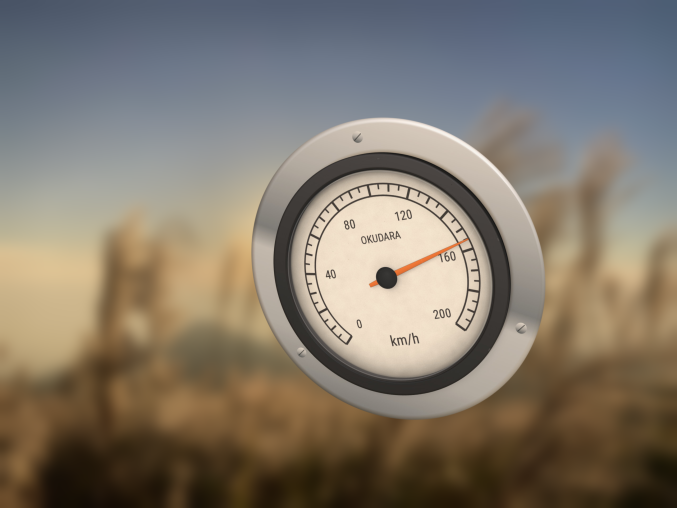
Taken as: 155 km/h
